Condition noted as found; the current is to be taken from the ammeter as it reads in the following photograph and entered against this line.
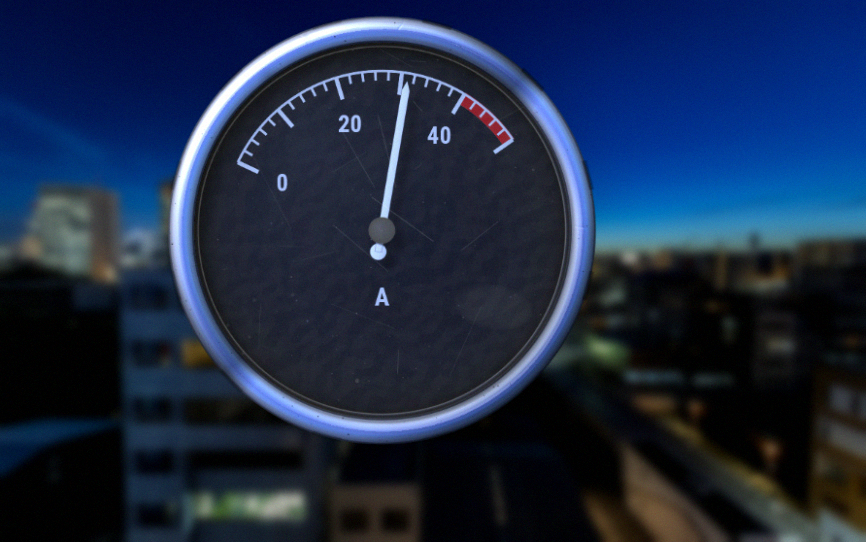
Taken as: 31 A
